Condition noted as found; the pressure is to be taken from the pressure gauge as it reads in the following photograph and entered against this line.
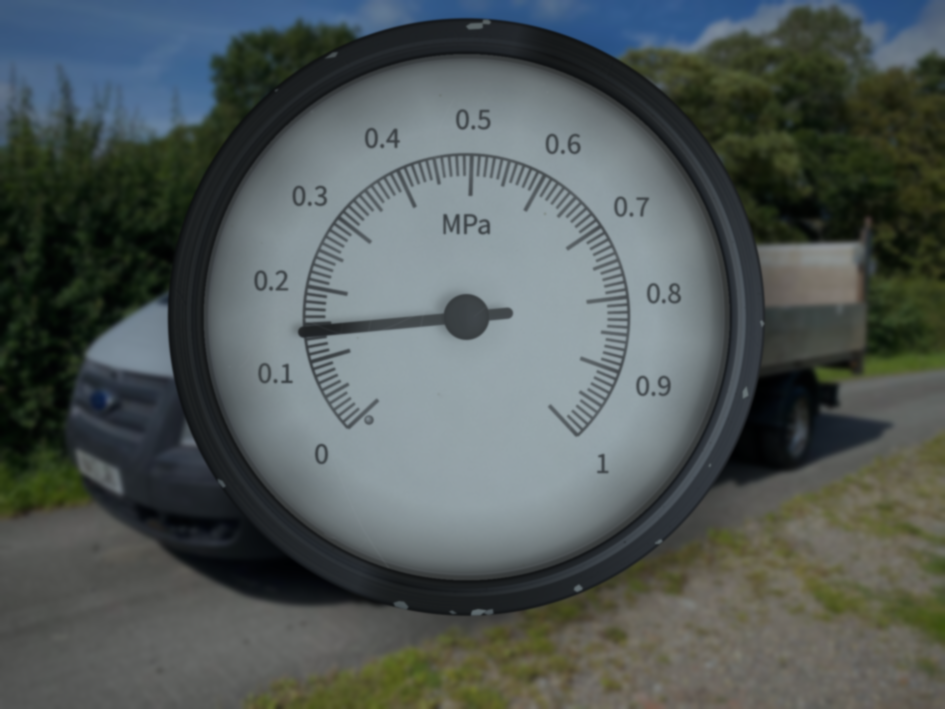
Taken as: 0.14 MPa
